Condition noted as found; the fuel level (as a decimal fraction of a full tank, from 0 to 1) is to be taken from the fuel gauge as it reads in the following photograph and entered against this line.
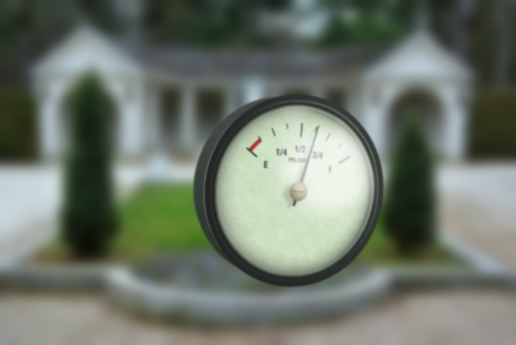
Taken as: 0.625
